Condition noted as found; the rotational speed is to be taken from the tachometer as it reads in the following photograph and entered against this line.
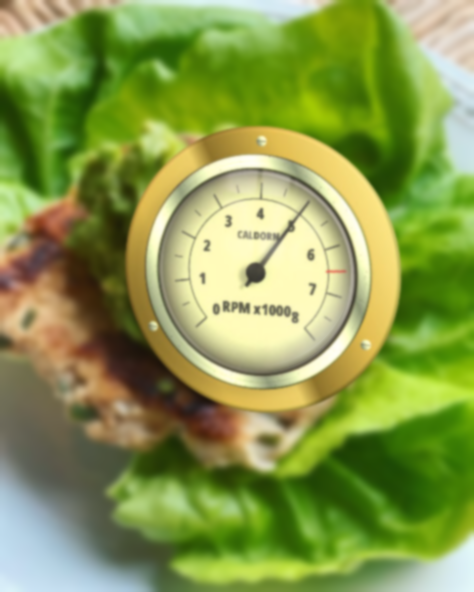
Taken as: 5000 rpm
